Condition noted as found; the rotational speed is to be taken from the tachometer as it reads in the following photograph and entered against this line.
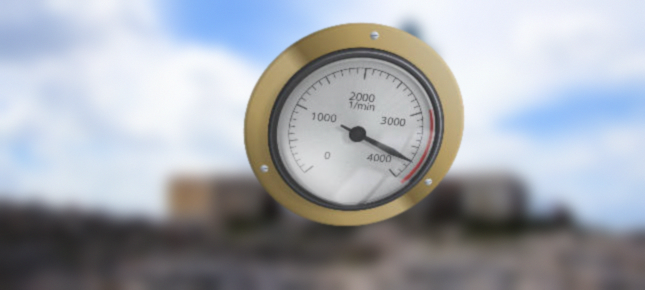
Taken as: 3700 rpm
